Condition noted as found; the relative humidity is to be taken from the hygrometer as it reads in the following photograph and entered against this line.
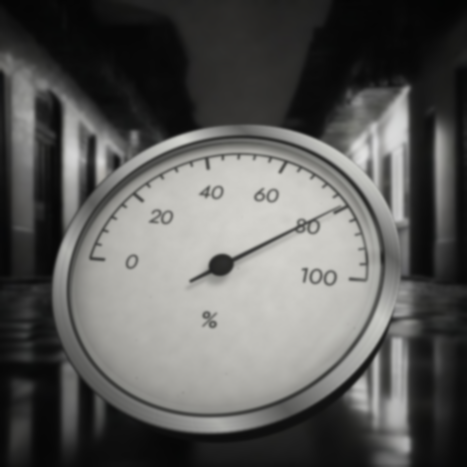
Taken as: 80 %
